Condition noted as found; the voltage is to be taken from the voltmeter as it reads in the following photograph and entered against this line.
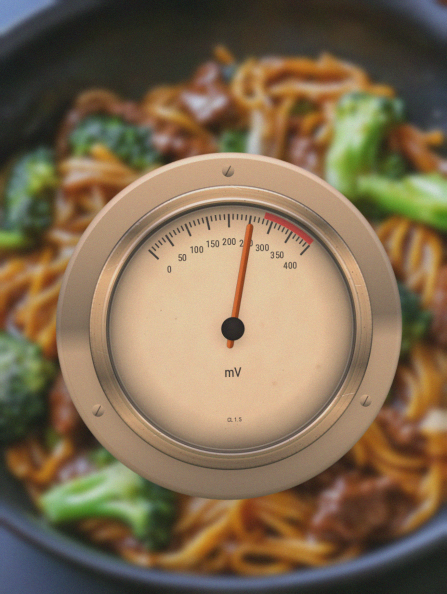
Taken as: 250 mV
